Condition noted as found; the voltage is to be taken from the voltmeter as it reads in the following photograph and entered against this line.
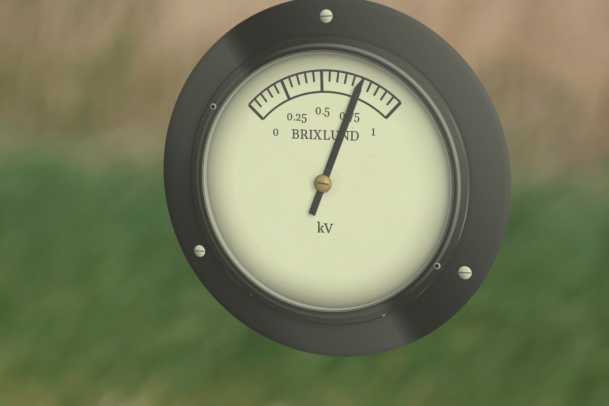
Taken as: 0.75 kV
